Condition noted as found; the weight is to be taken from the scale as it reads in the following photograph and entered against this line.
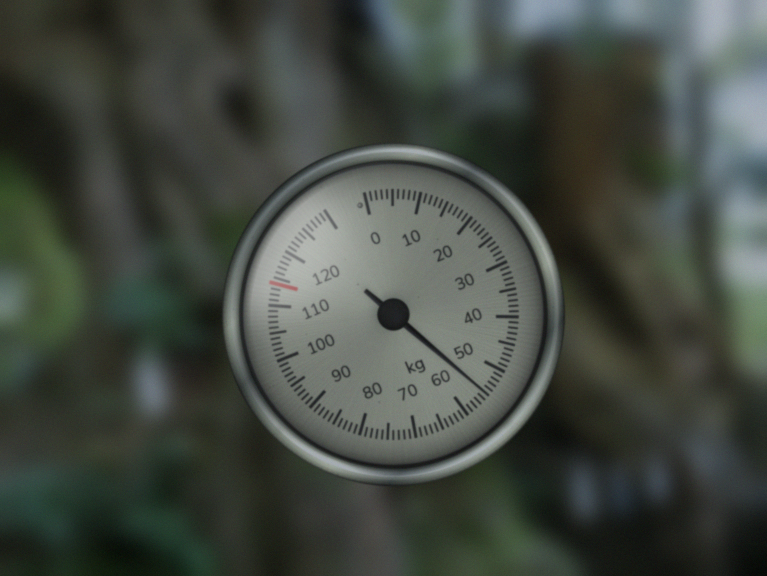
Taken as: 55 kg
